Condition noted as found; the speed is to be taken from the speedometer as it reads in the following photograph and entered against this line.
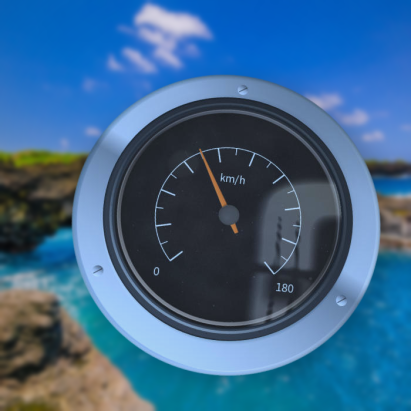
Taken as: 70 km/h
